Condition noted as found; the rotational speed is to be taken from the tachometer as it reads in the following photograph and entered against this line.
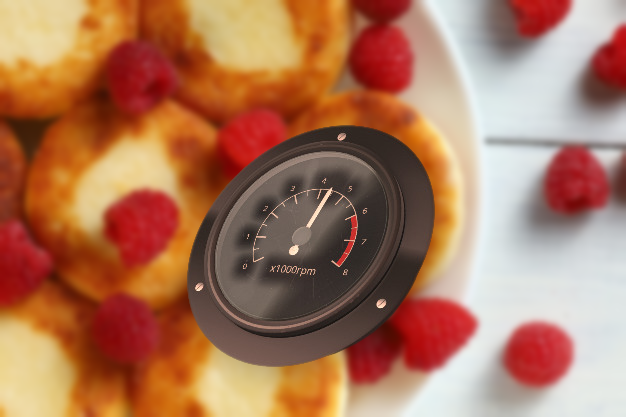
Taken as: 4500 rpm
